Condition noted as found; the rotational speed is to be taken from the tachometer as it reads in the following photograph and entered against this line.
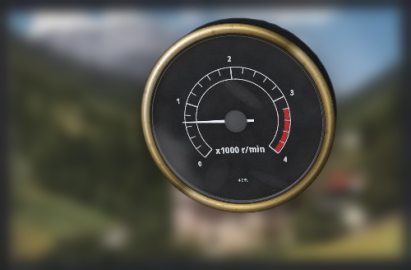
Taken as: 700 rpm
